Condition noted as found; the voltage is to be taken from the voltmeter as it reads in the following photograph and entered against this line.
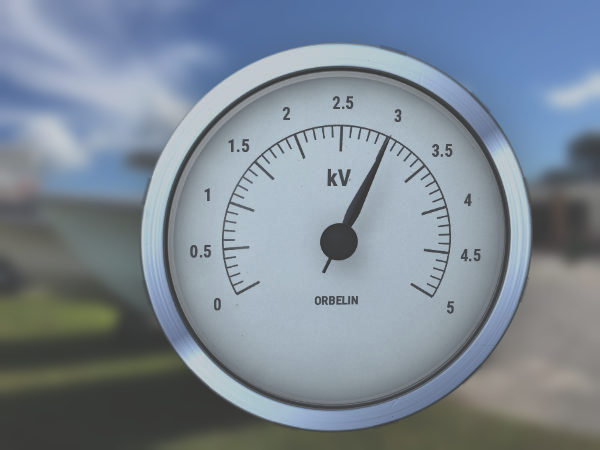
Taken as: 3 kV
